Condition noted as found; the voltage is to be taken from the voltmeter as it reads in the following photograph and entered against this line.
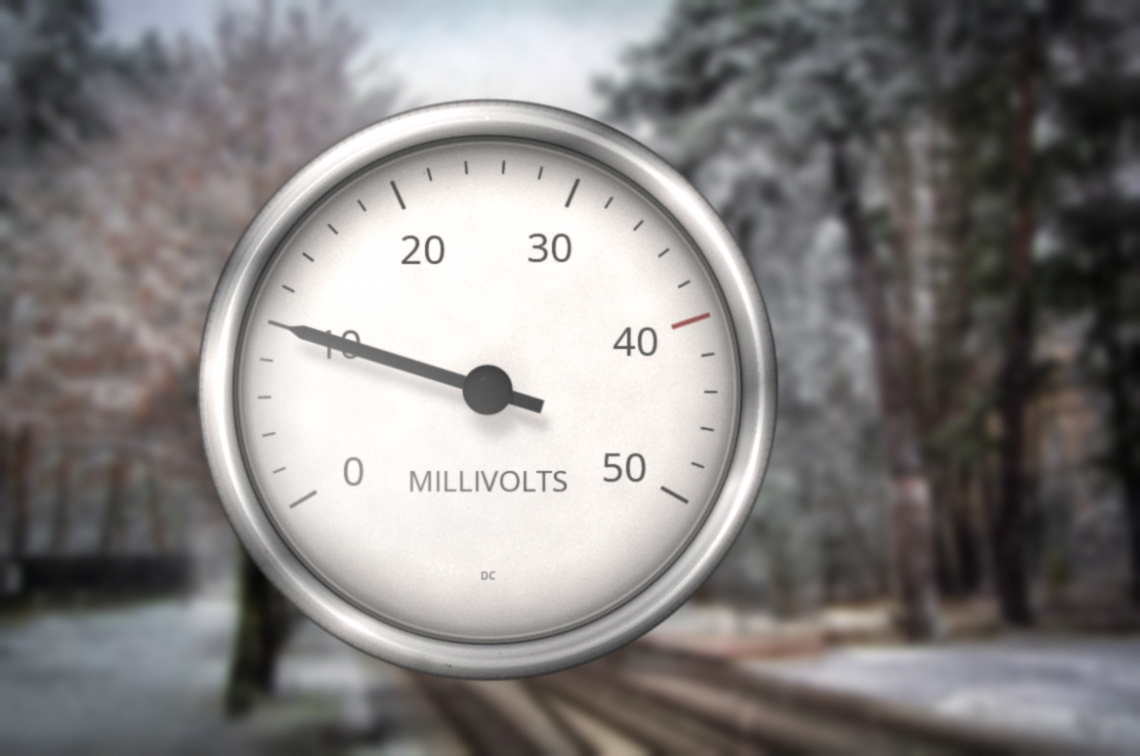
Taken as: 10 mV
